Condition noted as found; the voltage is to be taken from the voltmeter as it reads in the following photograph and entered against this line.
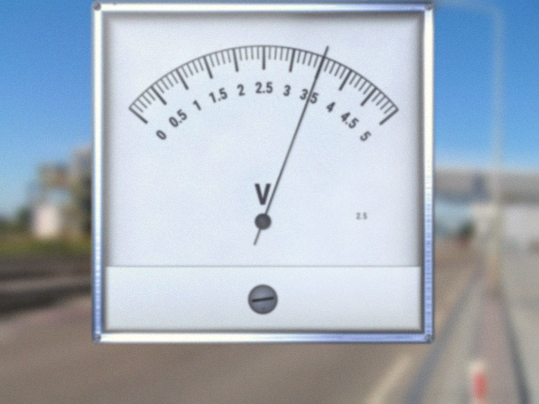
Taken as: 3.5 V
